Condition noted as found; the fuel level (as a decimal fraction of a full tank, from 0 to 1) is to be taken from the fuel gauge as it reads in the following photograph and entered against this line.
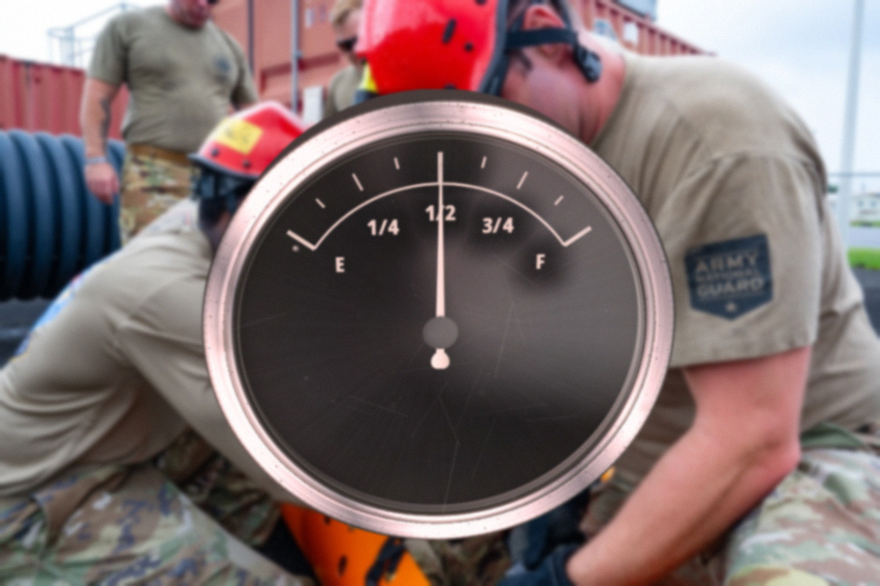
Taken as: 0.5
